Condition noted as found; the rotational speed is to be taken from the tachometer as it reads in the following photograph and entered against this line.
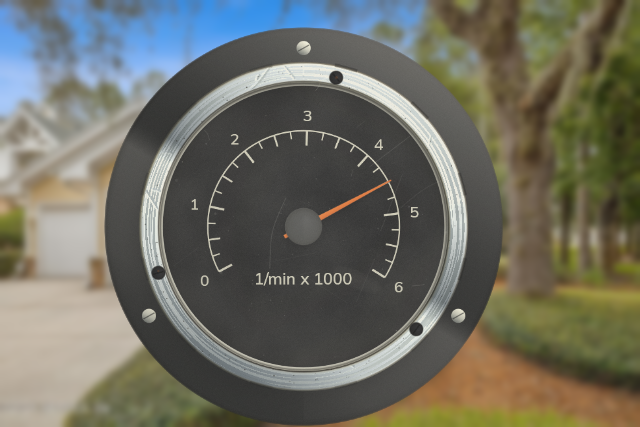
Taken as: 4500 rpm
